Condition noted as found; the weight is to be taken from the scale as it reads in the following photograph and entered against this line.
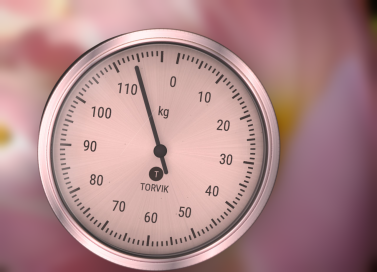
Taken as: 114 kg
